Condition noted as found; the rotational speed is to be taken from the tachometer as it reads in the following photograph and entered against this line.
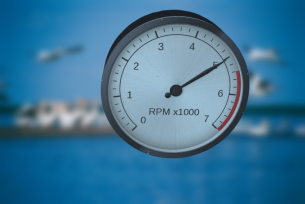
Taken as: 5000 rpm
